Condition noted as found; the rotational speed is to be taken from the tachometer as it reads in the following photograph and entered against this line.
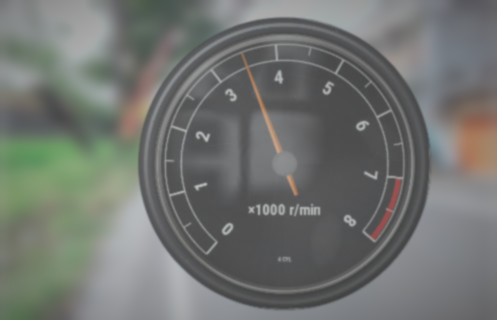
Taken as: 3500 rpm
